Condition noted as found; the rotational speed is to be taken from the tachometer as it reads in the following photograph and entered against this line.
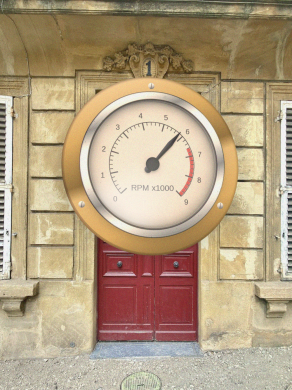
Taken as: 5800 rpm
